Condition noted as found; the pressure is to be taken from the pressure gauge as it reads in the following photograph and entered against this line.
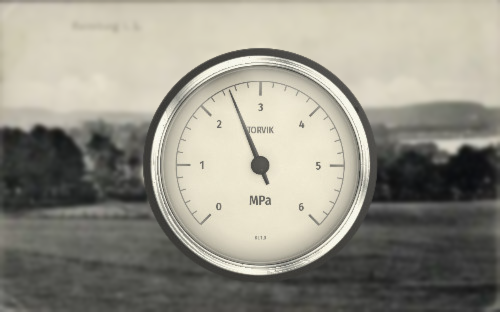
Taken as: 2.5 MPa
